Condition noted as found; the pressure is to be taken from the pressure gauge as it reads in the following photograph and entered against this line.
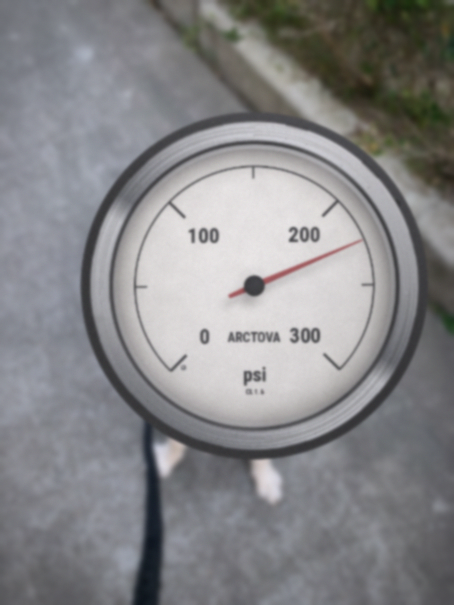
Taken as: 225 psi
